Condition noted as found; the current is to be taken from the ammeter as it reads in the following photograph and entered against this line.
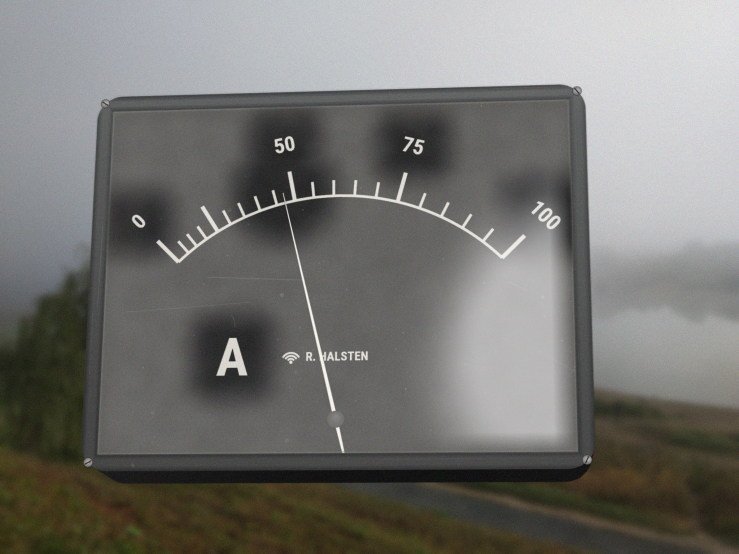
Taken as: 47.5 A
